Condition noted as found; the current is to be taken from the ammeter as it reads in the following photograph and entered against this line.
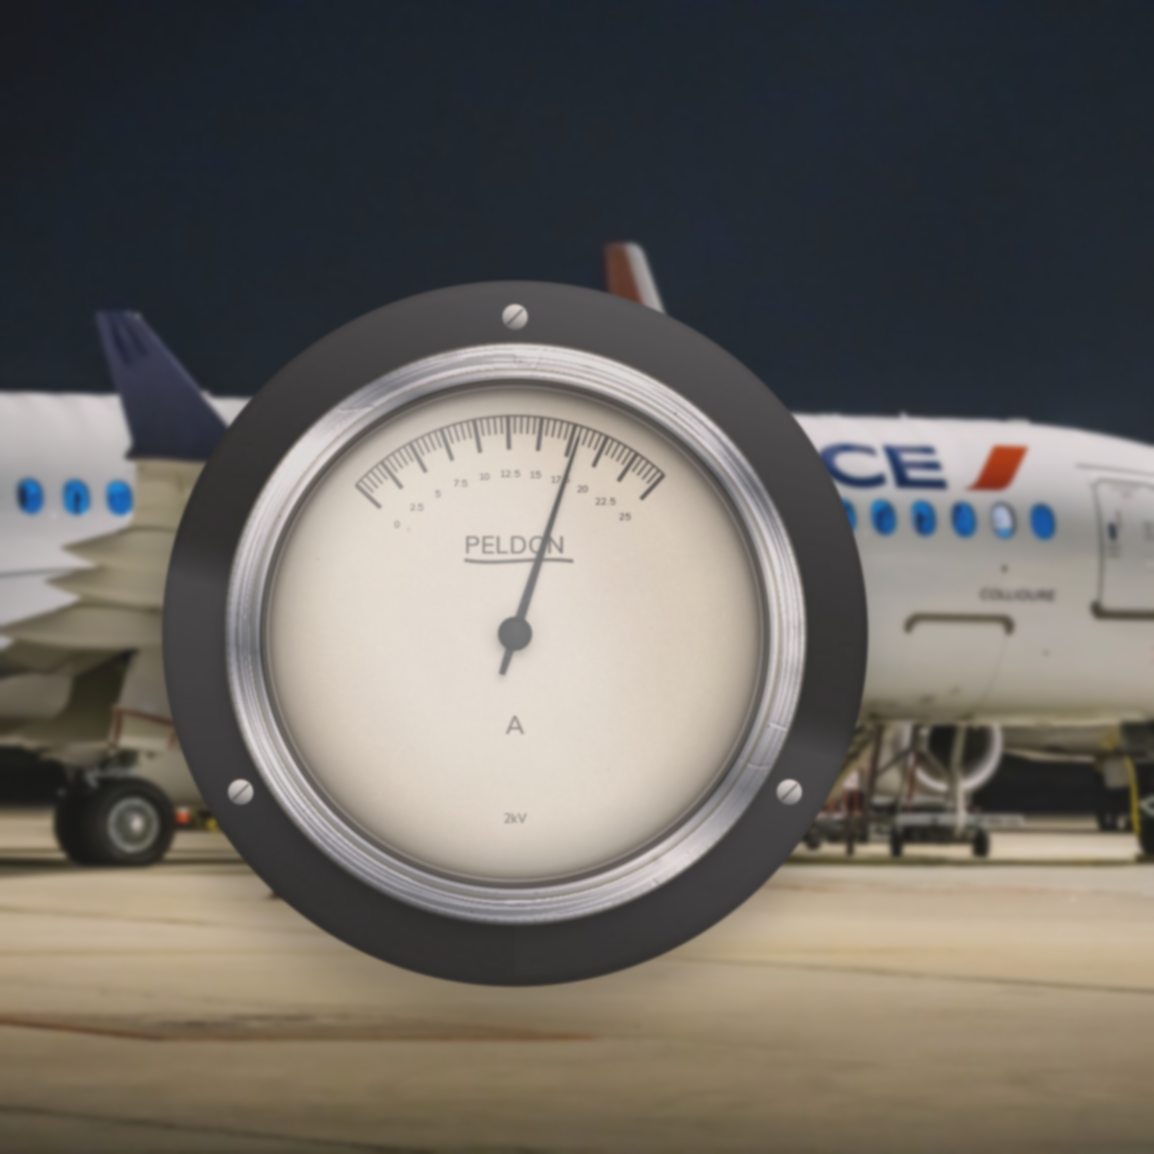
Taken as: 18 A
